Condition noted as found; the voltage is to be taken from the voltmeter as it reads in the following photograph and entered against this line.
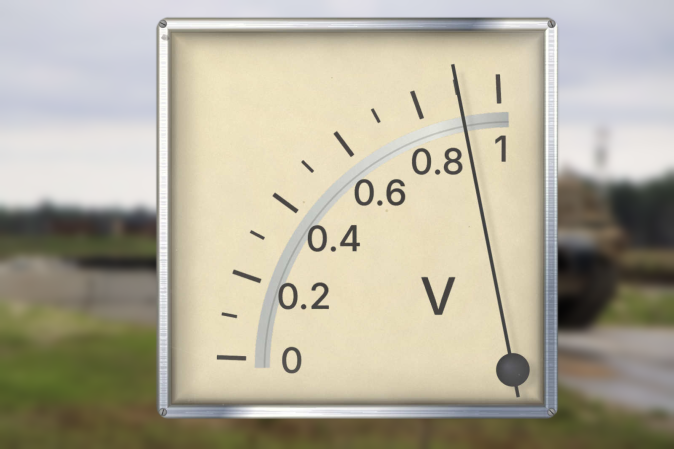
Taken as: 0.9 V
